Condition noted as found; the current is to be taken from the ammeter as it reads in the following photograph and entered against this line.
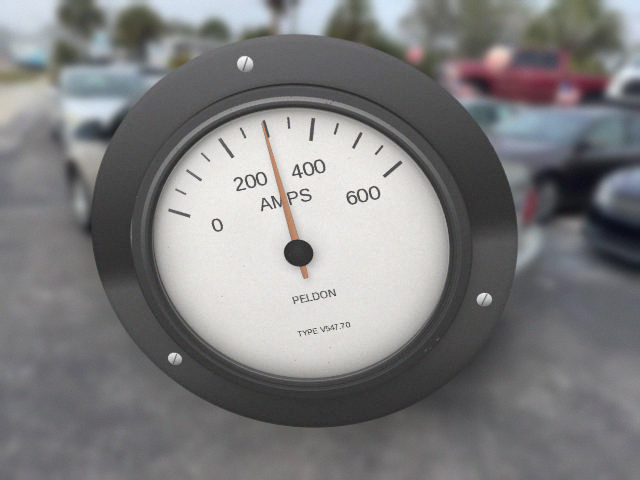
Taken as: 300 A
